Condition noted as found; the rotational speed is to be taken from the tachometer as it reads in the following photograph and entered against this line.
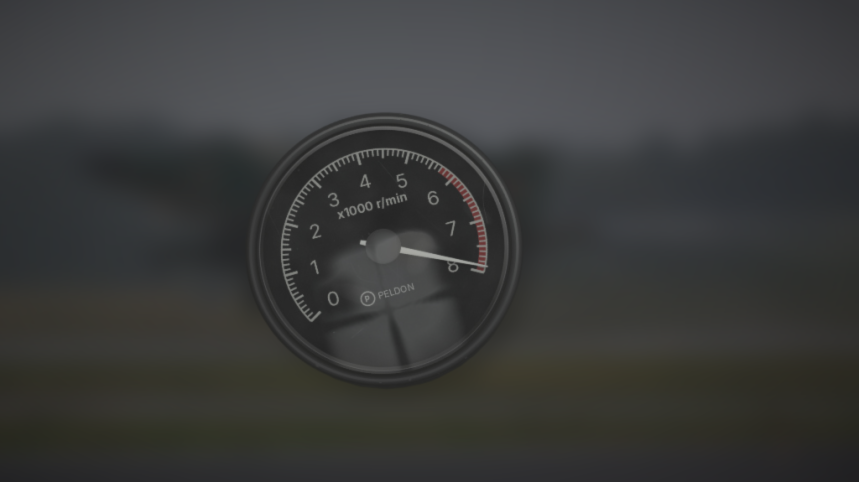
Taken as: 7900 rpm
